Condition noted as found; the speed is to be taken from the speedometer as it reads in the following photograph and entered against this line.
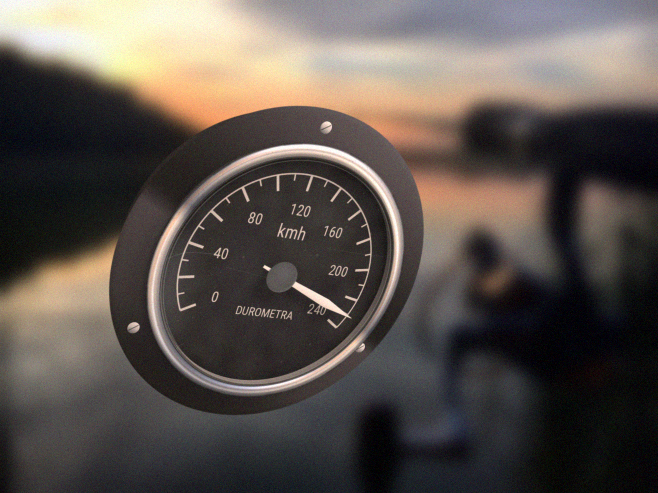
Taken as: 230 km/h
